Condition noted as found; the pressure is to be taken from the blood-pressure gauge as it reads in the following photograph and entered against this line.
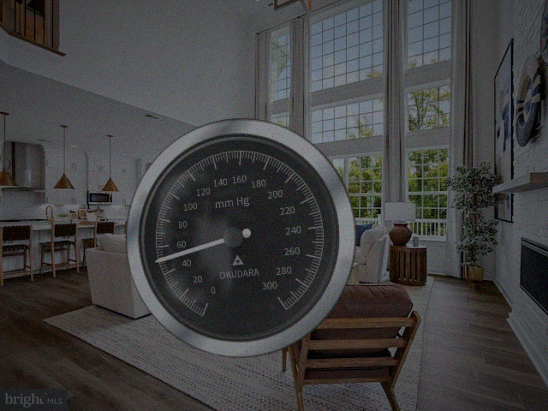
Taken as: 50 mmHg
